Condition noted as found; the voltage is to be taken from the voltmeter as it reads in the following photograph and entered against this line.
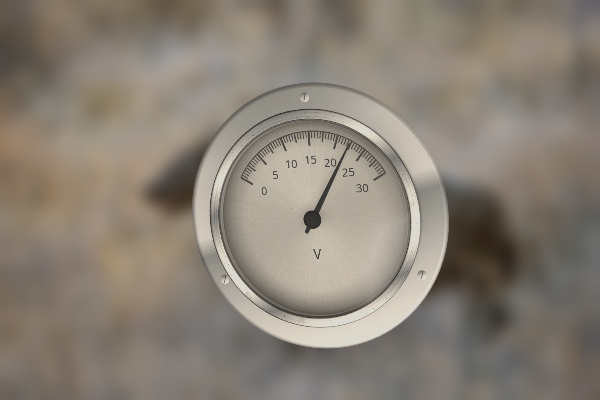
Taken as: 22.5 V
